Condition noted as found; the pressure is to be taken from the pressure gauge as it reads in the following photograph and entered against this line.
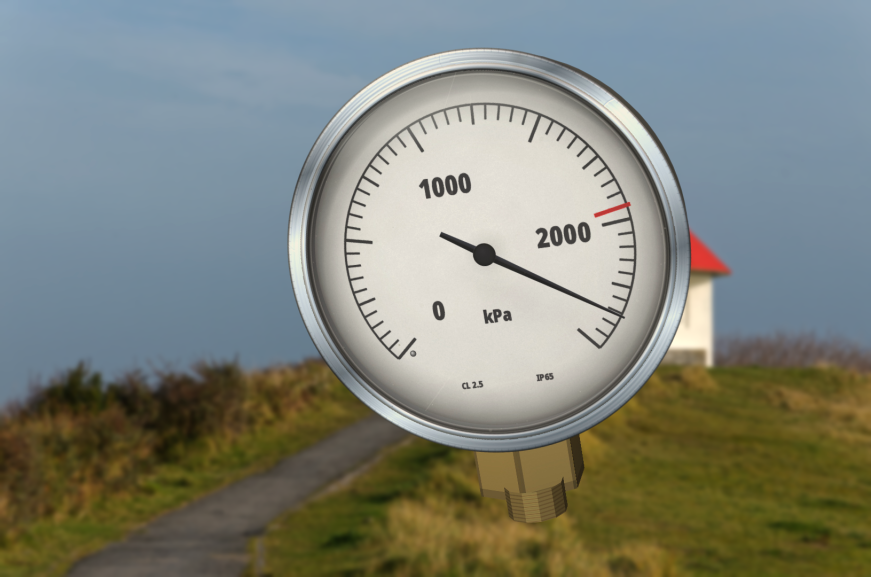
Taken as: 2350 kPa
